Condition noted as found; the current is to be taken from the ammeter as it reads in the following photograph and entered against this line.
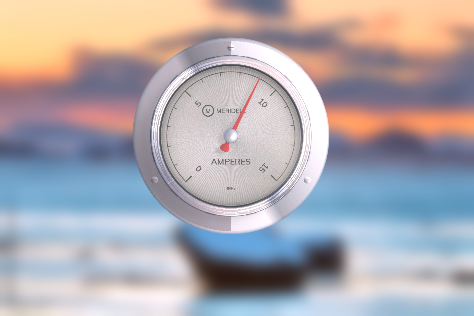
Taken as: 9 A
